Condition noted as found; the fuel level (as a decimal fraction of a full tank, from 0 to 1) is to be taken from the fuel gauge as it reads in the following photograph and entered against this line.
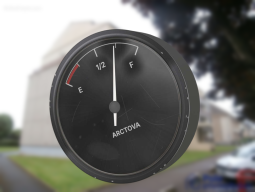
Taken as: 0.75
